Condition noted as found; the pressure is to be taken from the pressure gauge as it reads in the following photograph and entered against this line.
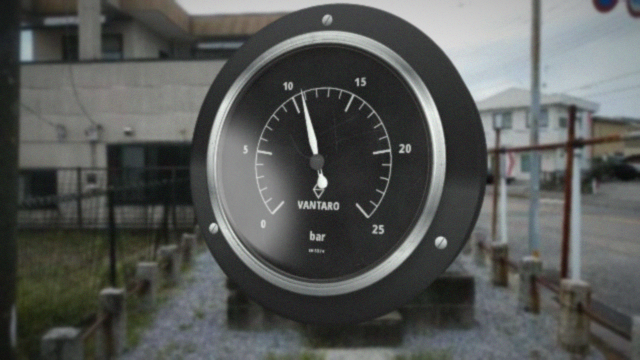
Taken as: 11 bar
